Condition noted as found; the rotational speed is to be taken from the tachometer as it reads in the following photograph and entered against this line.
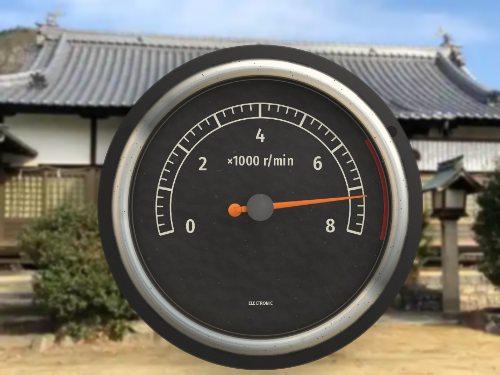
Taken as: 7200 rpm
